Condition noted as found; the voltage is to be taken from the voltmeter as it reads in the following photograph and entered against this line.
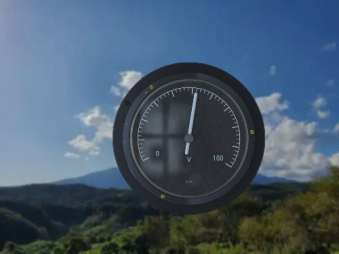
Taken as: 52 V
